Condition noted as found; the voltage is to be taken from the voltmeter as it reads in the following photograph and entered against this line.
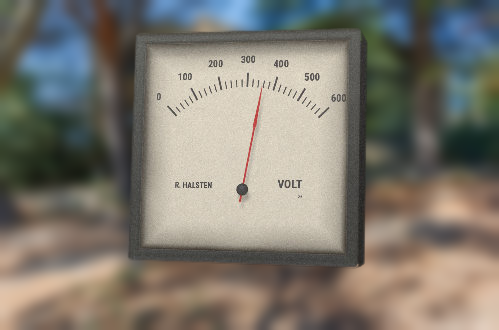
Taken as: 360 V
